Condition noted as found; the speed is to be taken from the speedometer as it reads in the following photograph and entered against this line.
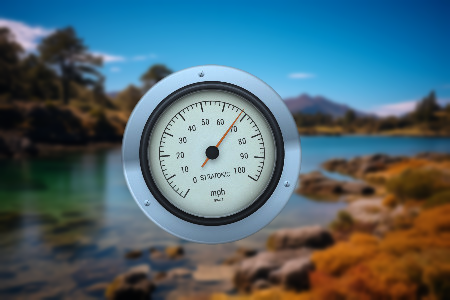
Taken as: 68 mph
